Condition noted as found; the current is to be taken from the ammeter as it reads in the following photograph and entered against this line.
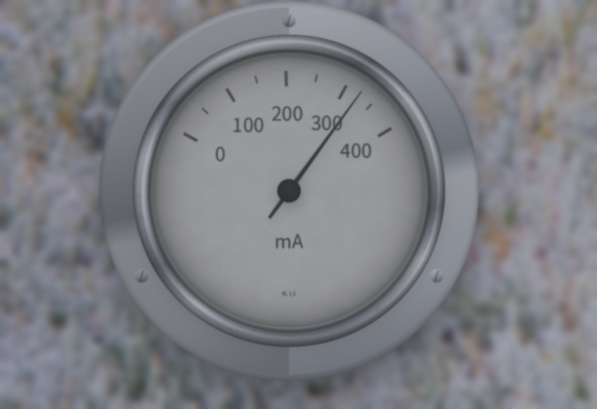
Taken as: 325 mA
